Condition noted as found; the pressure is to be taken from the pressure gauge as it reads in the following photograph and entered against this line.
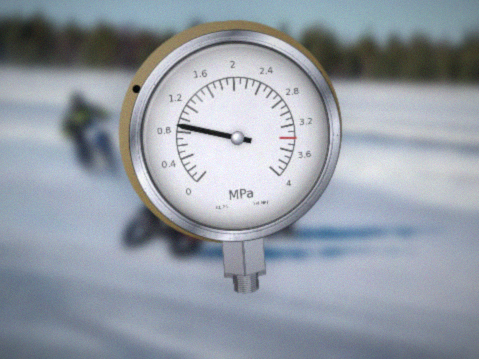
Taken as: 0.9 MPa
